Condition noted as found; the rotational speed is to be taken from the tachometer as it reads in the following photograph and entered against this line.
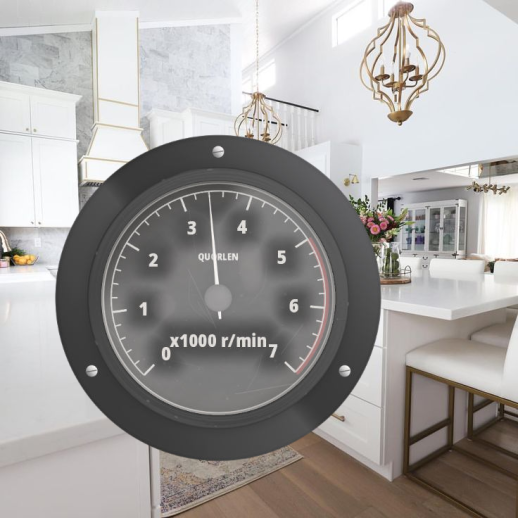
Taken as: 3400 rpm
